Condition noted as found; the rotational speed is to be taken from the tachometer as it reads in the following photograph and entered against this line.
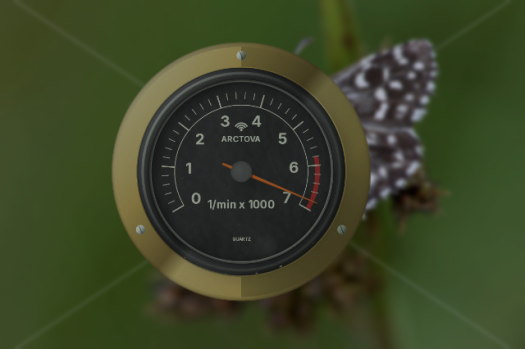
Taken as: 6800 rpm
